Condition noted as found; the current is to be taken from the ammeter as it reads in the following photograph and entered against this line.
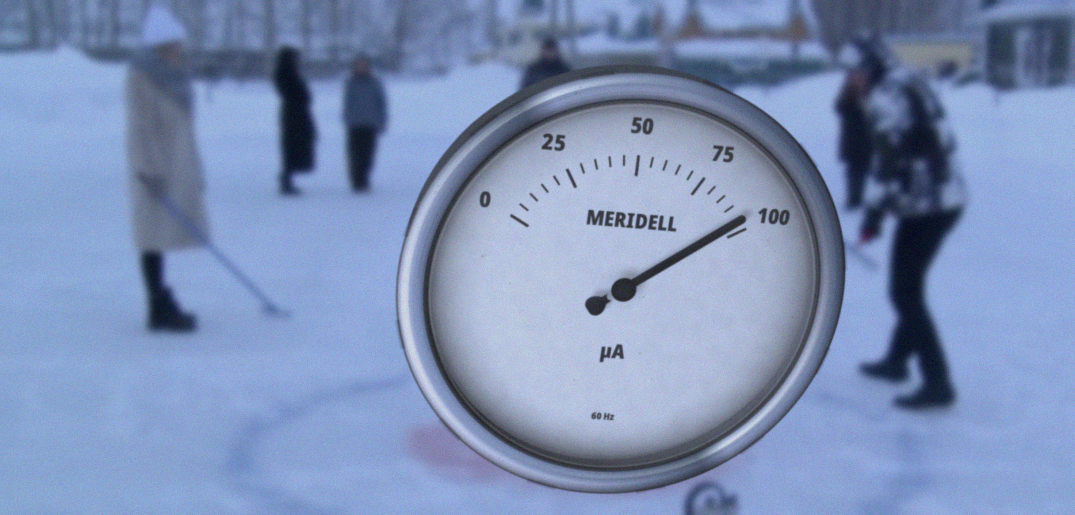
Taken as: 95 µA
